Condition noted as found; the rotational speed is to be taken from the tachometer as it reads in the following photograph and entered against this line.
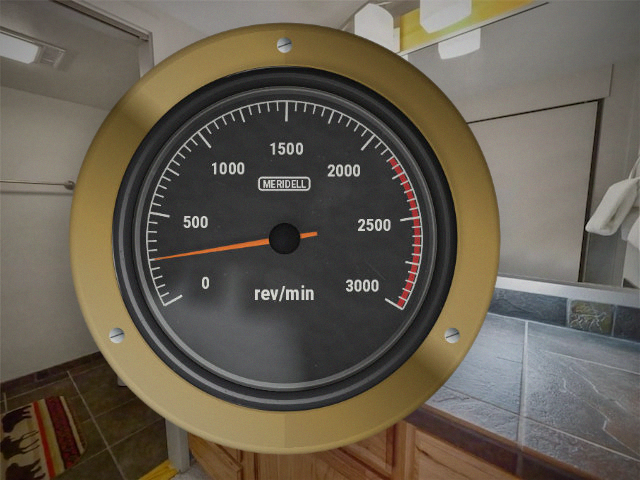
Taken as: 250 rpm
